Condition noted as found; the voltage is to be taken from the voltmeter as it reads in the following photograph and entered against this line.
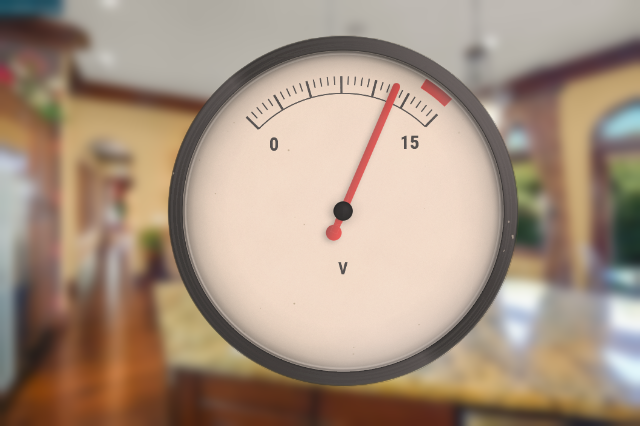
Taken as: 11.5 V
